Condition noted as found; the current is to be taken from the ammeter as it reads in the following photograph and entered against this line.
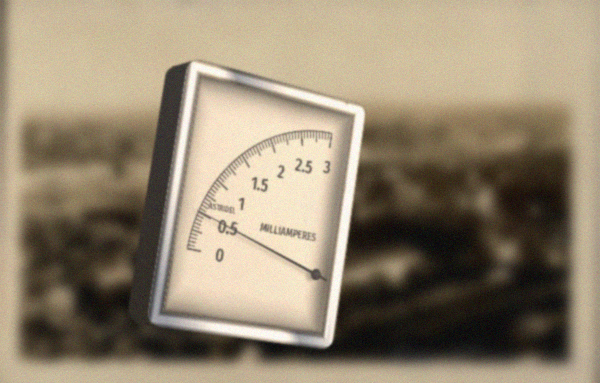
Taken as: 0.5 mA
